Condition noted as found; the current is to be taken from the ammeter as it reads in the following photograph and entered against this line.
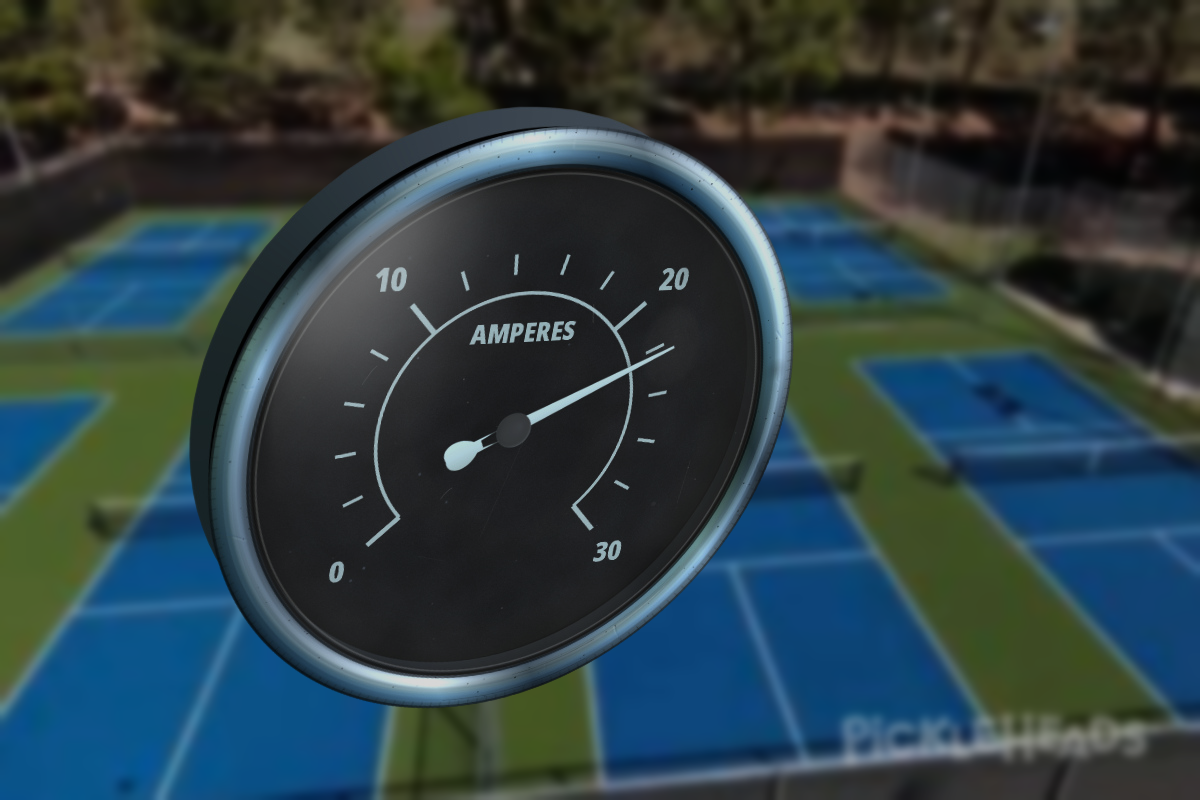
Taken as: 22 A
